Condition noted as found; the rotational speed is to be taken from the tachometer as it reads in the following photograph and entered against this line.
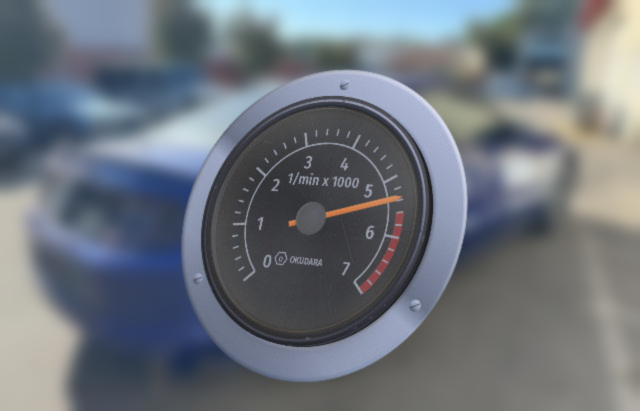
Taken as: 5400 rpm
